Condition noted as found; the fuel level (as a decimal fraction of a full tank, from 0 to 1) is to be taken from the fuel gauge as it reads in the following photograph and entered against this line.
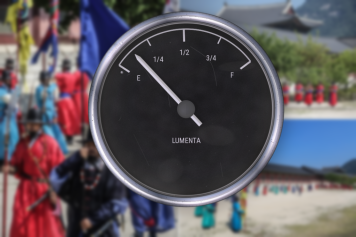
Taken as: 0.125
